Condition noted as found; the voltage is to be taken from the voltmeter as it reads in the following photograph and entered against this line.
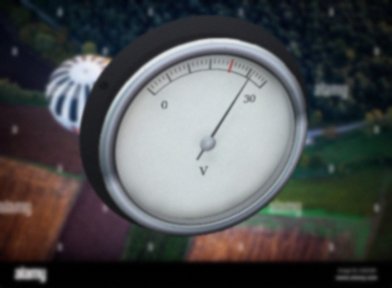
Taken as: 25 V
